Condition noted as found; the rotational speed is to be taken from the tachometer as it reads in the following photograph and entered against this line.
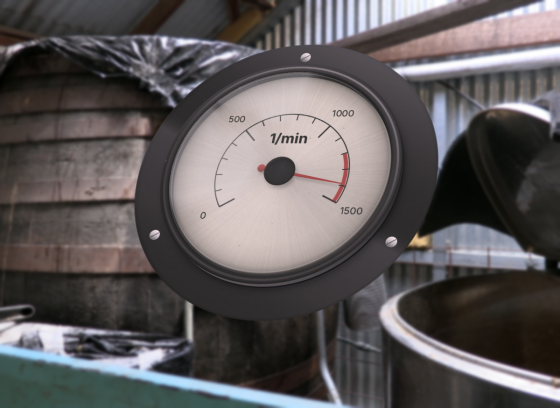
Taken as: 1400 rpm
